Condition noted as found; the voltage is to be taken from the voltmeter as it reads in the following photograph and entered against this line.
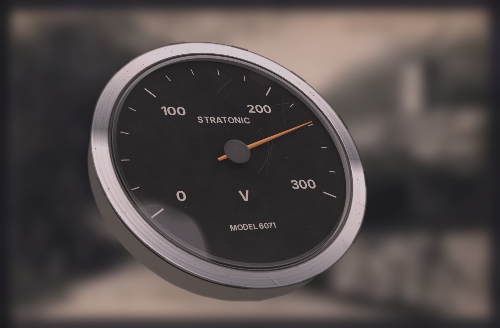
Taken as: 240 V
